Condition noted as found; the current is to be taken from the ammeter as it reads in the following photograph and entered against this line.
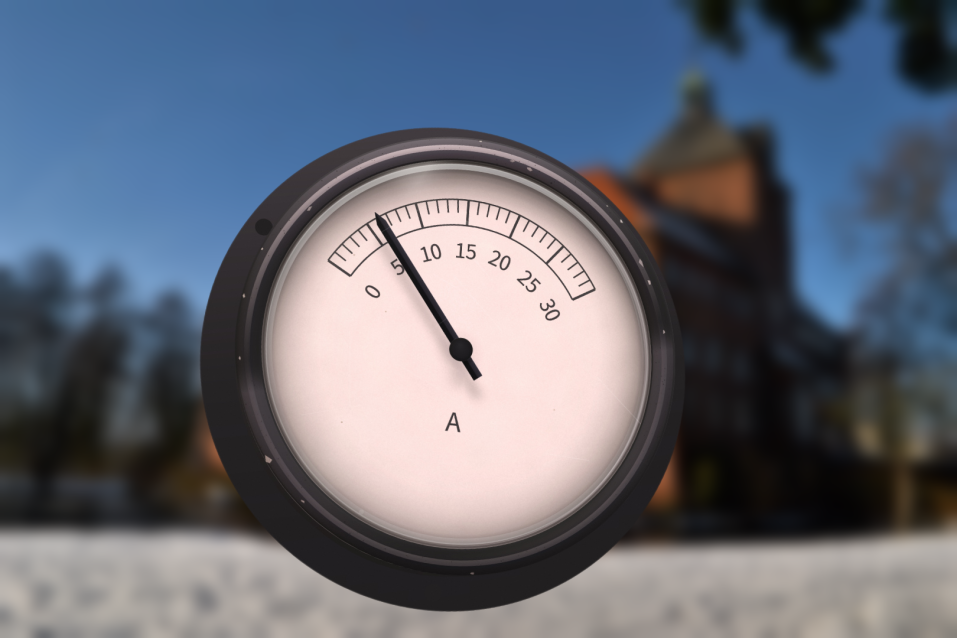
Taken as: 6 A
